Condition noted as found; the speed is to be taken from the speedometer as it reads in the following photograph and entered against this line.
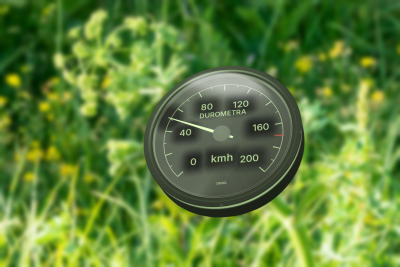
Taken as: 50 km/h
